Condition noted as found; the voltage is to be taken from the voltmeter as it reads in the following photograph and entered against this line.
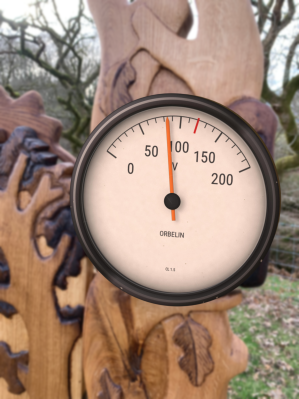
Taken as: 85 V
